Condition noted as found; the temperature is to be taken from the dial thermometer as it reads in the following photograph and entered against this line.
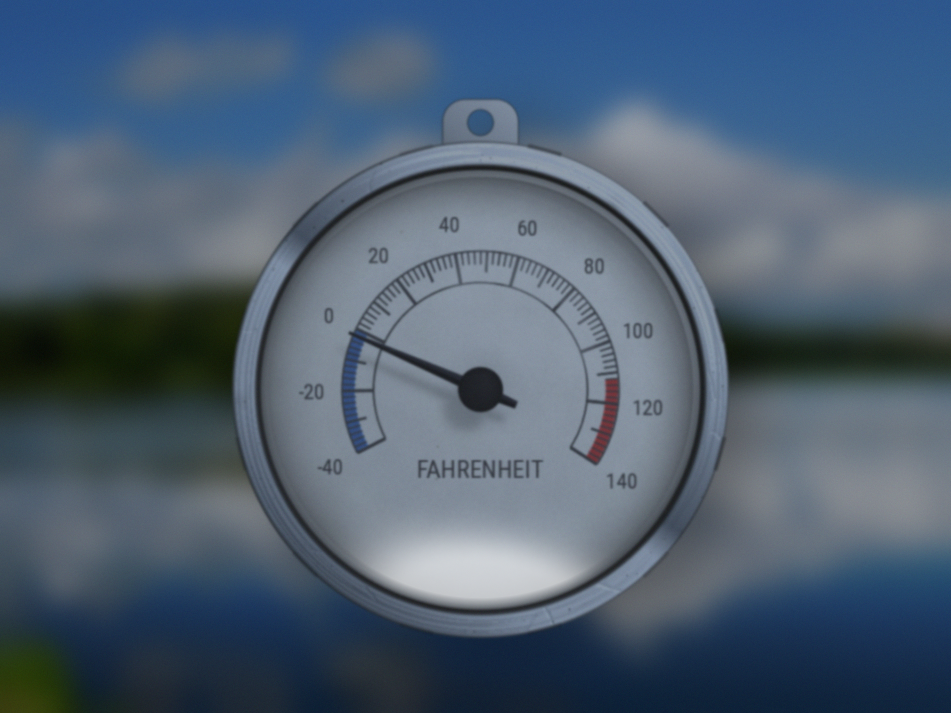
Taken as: -2 °F
